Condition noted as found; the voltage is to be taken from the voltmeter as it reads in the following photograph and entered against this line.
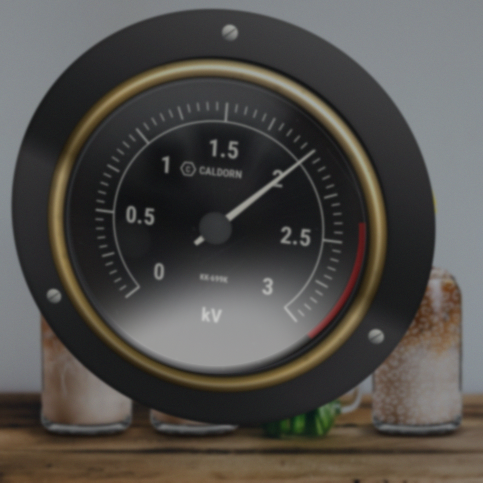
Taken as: 2 kV
